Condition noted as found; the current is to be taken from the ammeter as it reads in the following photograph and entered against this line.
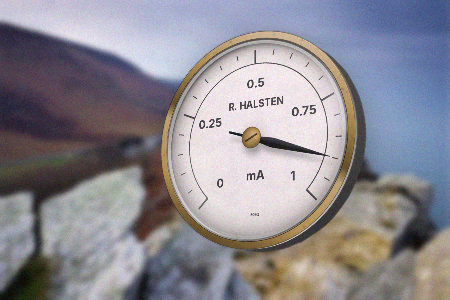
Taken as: 0.9 mA
